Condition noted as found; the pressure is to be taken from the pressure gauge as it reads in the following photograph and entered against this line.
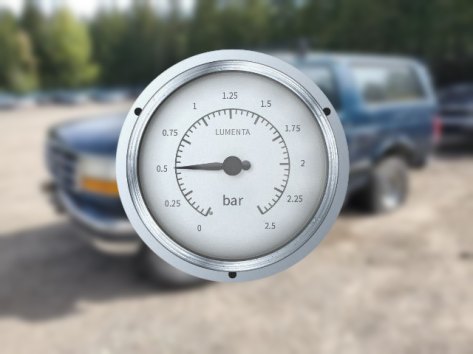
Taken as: 0.5 bar
